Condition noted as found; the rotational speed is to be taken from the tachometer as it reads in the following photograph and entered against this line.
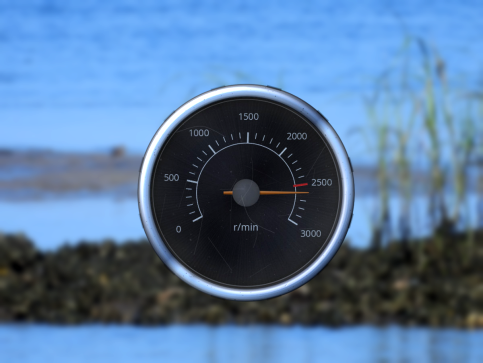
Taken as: 2600 rpm
